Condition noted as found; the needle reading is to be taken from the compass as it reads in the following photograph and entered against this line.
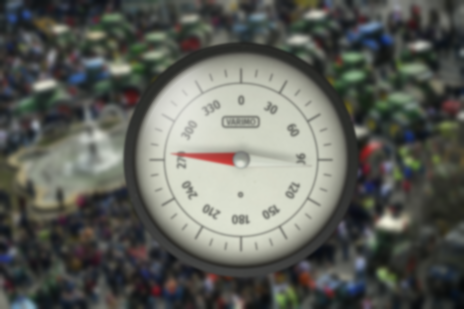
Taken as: 275 °
